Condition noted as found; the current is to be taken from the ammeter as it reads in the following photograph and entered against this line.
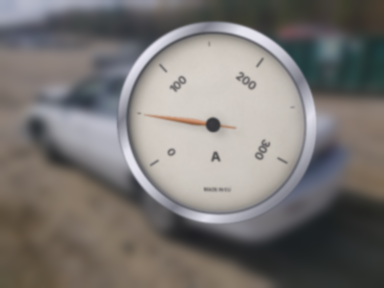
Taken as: 50 A
